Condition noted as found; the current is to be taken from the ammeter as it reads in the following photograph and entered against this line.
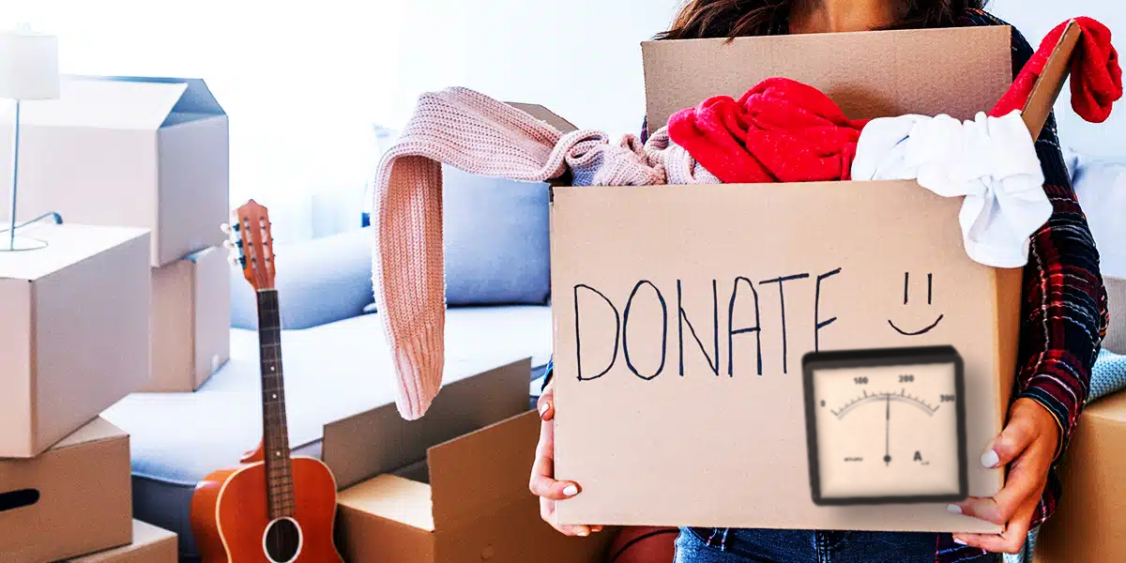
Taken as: 160 A
